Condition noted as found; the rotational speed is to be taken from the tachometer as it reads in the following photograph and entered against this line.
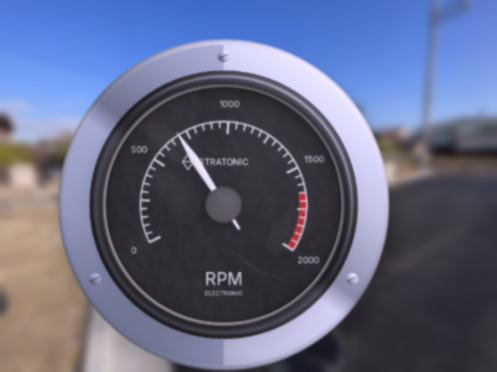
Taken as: 700 rpm
